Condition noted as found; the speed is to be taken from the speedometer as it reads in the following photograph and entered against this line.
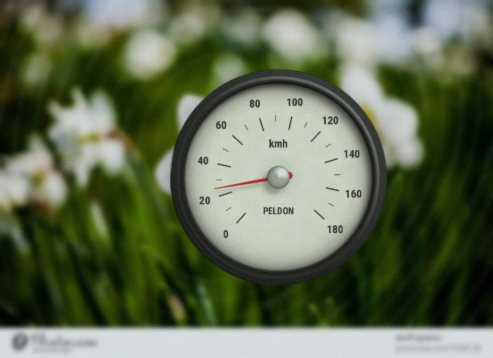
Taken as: 25 km/h
